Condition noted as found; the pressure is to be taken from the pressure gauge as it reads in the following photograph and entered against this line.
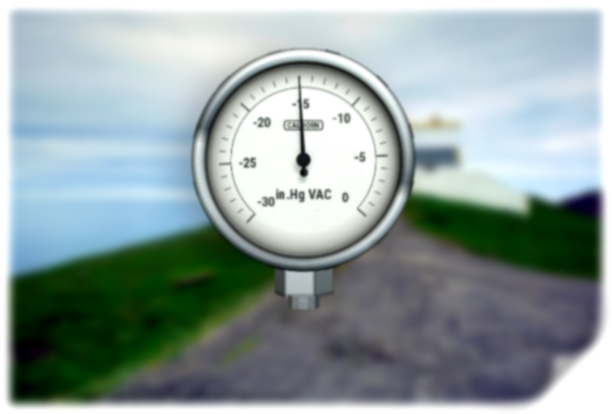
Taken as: -15 inHg
